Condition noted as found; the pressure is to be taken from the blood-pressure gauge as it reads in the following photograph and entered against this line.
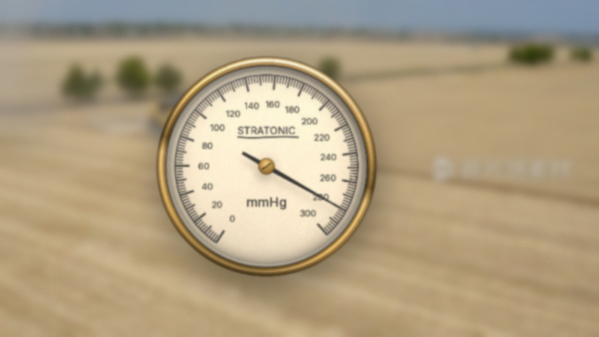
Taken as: 280 mmHg
